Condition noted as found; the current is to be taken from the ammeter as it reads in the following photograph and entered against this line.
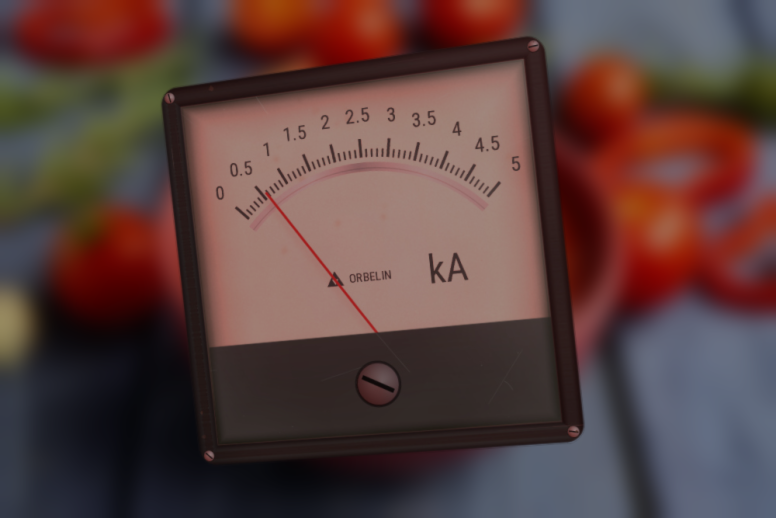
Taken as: 0.6 kA
